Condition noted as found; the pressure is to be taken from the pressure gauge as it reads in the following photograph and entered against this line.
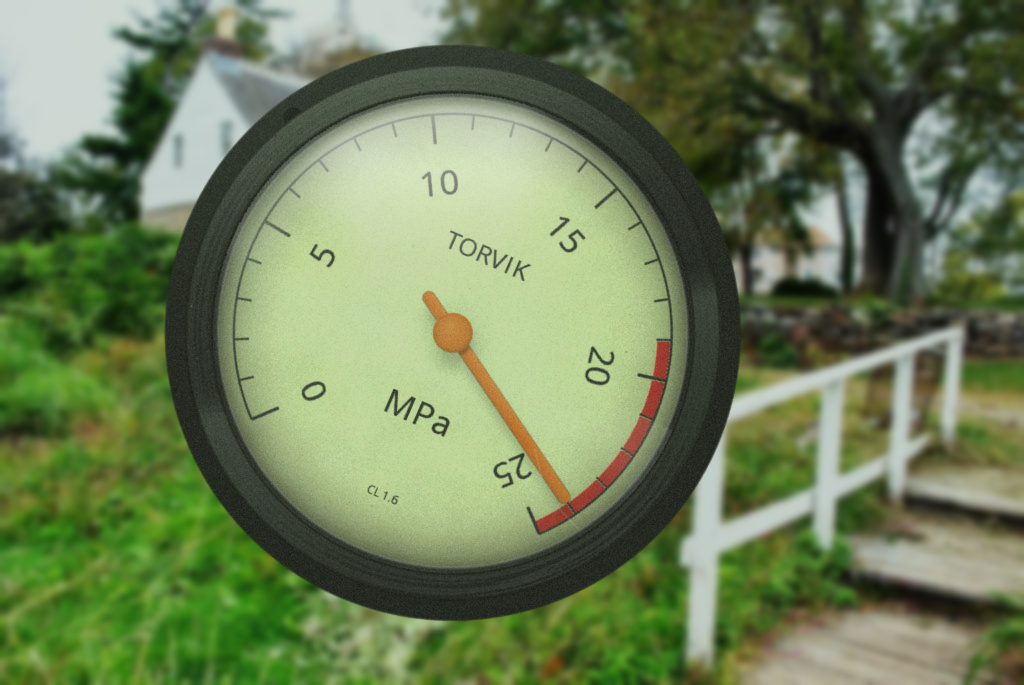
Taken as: 24 MPa
